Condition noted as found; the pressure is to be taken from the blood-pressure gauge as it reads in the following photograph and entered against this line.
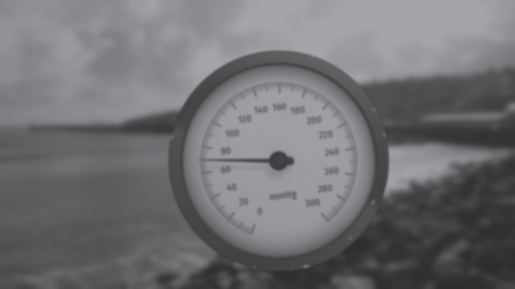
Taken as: 70 mmHg
